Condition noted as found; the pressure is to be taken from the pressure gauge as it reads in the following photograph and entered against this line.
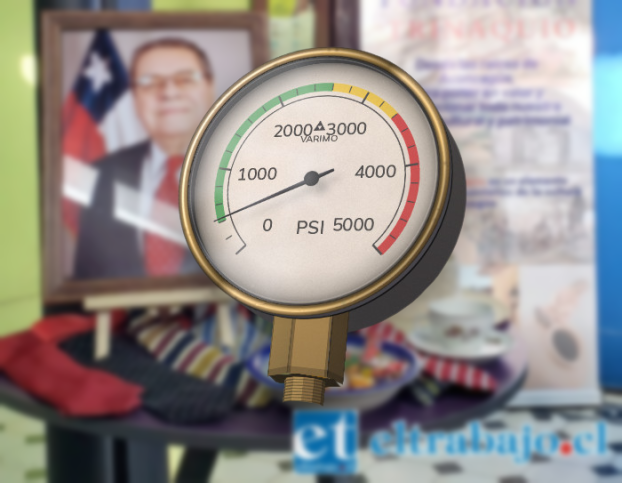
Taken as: 400 psi
